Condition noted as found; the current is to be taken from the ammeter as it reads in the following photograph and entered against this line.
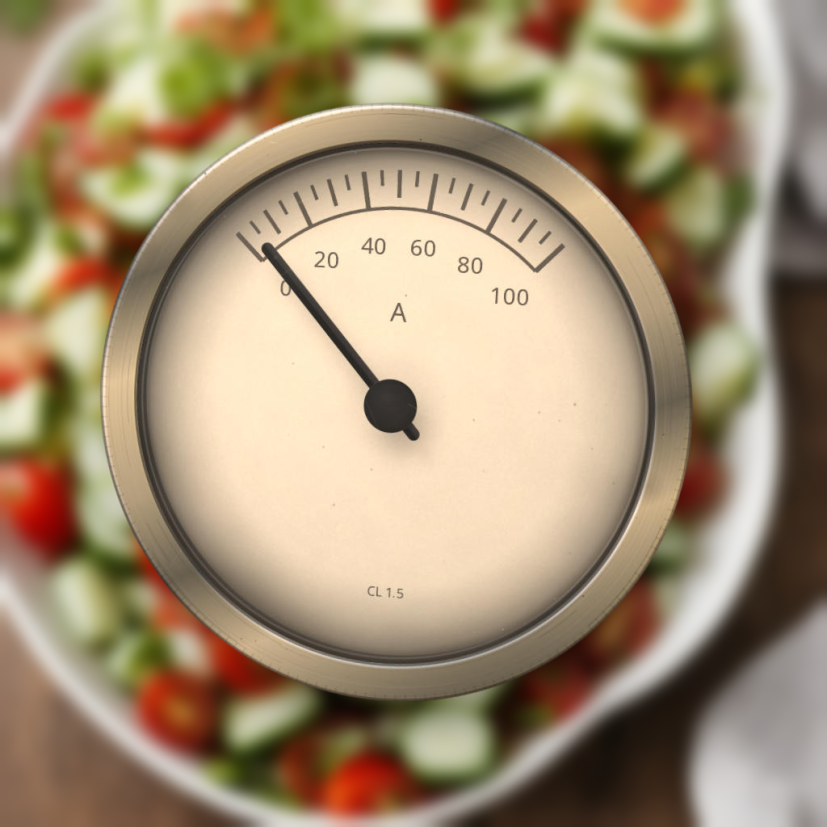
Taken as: 5 A
